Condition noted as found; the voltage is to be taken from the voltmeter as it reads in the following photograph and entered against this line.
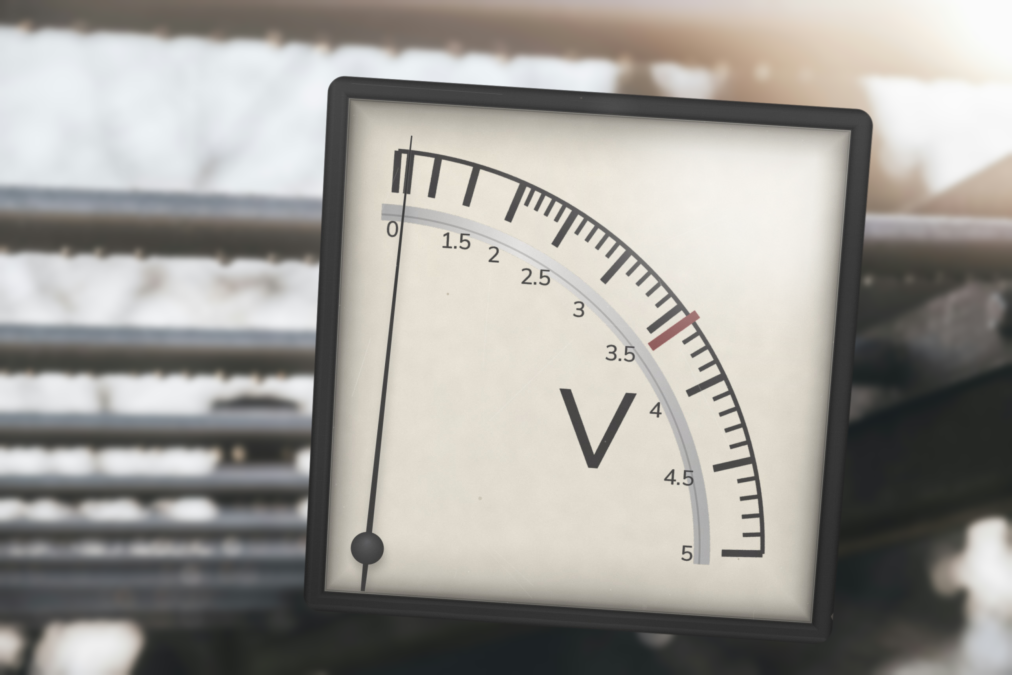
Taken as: 0.5 V
